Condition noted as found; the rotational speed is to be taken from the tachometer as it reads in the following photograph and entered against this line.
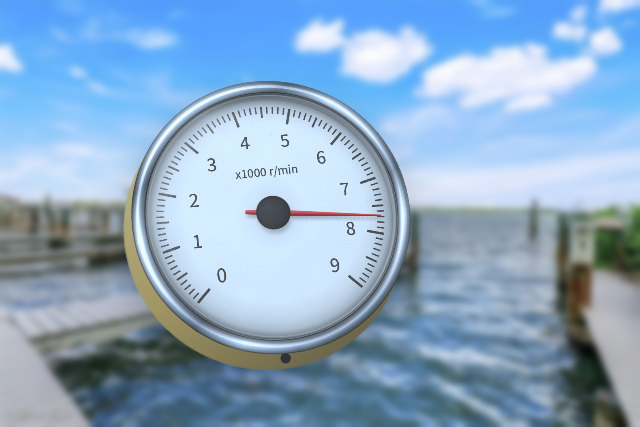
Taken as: 7700 rpm
